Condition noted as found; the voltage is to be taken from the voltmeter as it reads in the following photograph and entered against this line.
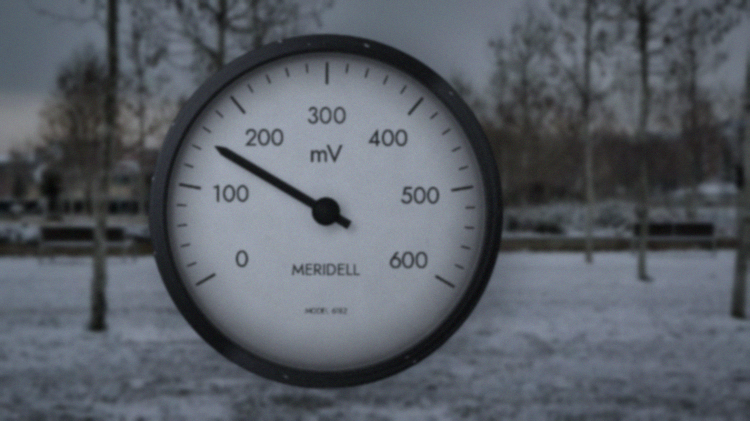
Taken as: 150 mV
